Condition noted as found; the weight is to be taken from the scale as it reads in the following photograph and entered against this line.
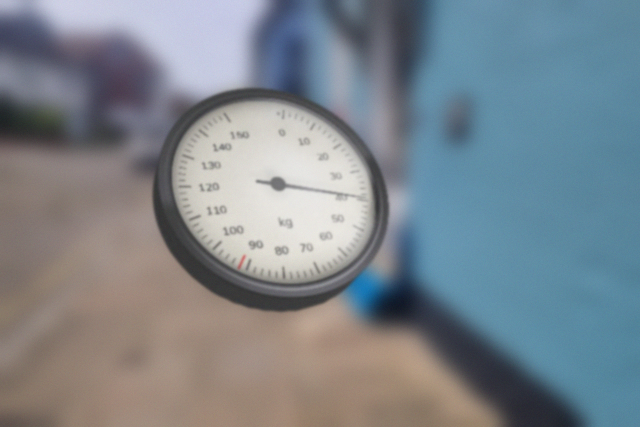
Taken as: 40 kg
